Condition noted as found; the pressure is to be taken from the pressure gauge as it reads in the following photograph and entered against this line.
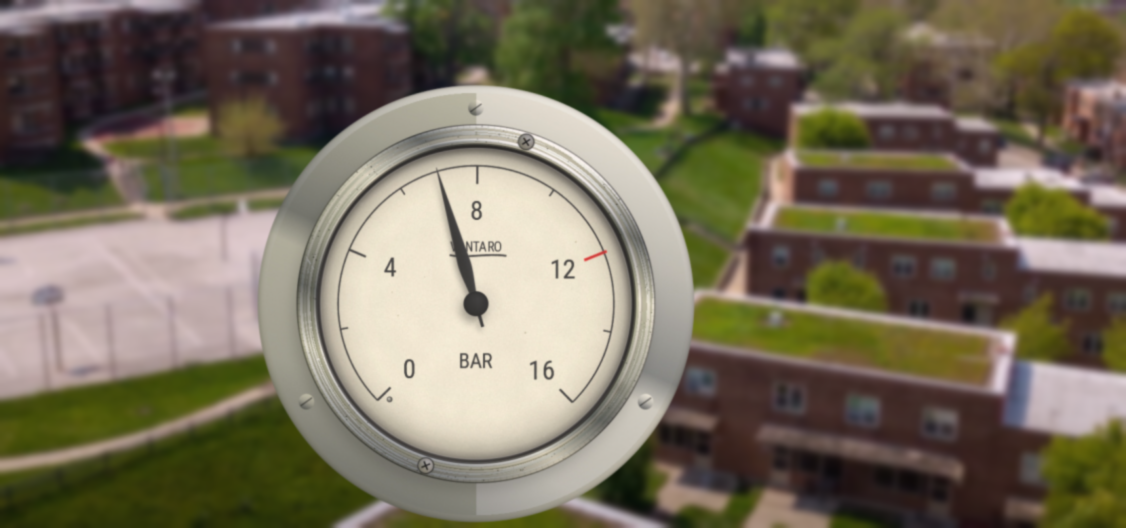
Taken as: 7 bar
